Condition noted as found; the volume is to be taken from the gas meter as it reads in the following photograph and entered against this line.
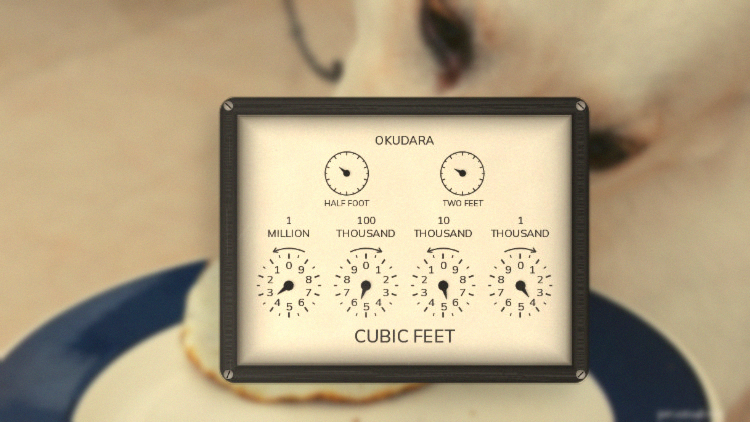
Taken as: 355400 ft³
